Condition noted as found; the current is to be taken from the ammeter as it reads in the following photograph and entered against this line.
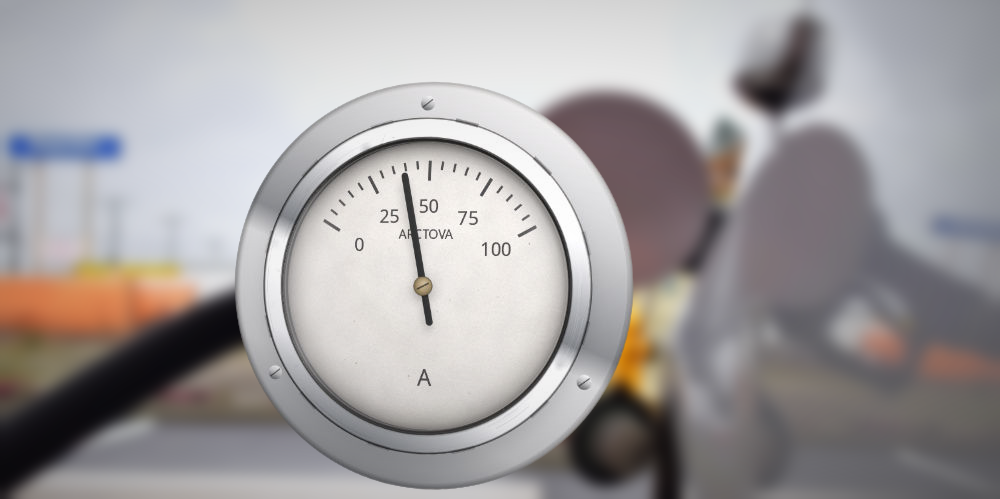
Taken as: 40 A
